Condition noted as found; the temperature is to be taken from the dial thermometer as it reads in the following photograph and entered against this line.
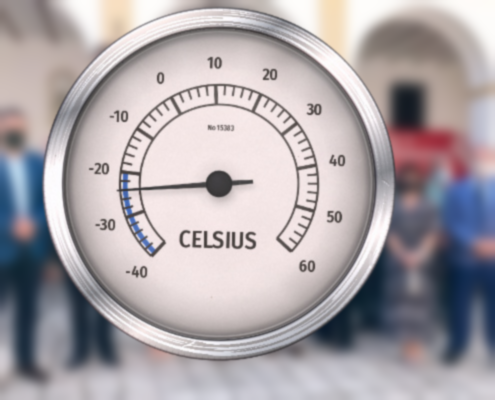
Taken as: -24 °C
